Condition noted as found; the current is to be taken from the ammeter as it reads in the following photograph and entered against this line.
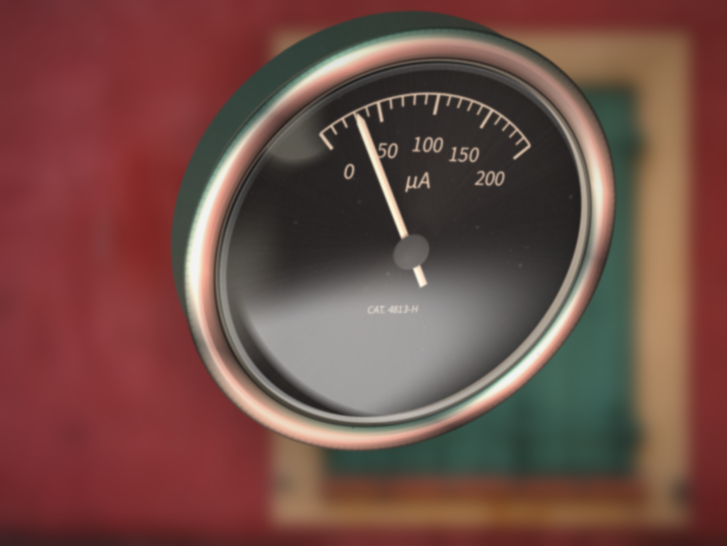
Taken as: 30 µA
